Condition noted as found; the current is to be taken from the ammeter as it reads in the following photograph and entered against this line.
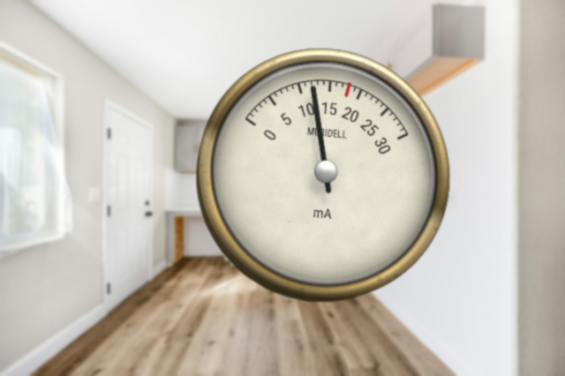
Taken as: 12 mA
